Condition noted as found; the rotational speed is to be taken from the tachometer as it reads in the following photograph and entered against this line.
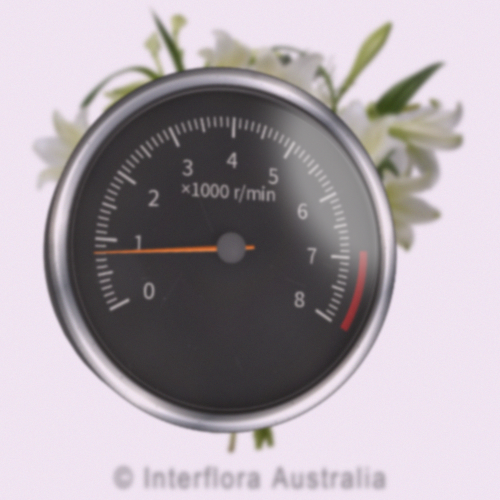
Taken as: 800 rpm
